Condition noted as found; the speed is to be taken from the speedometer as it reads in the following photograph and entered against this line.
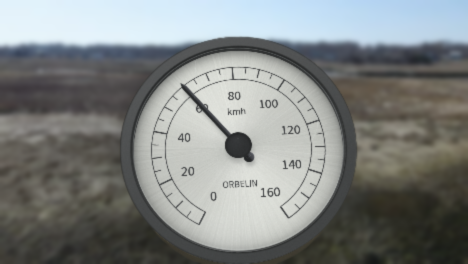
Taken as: 60 km/h
